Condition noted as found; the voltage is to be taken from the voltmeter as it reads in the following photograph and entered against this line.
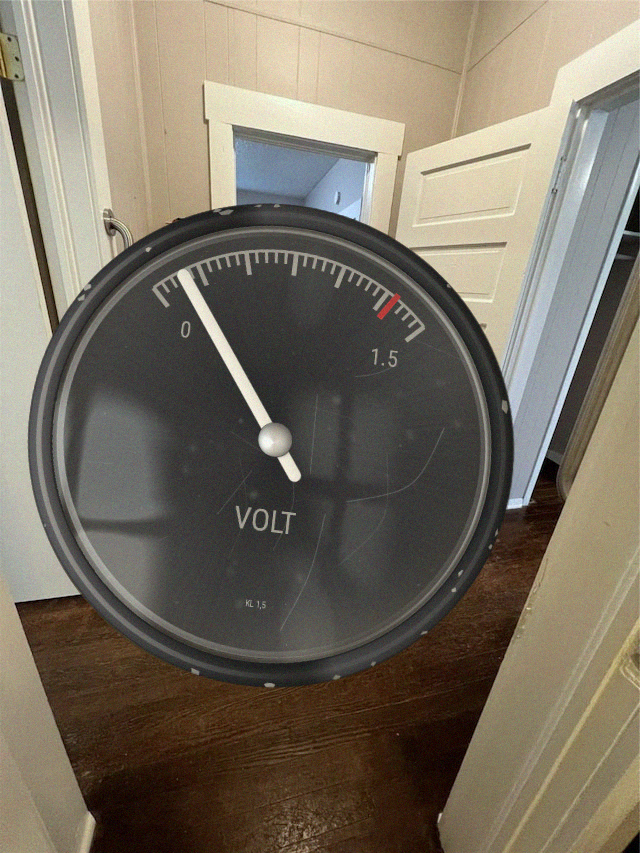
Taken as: 0.15 V
